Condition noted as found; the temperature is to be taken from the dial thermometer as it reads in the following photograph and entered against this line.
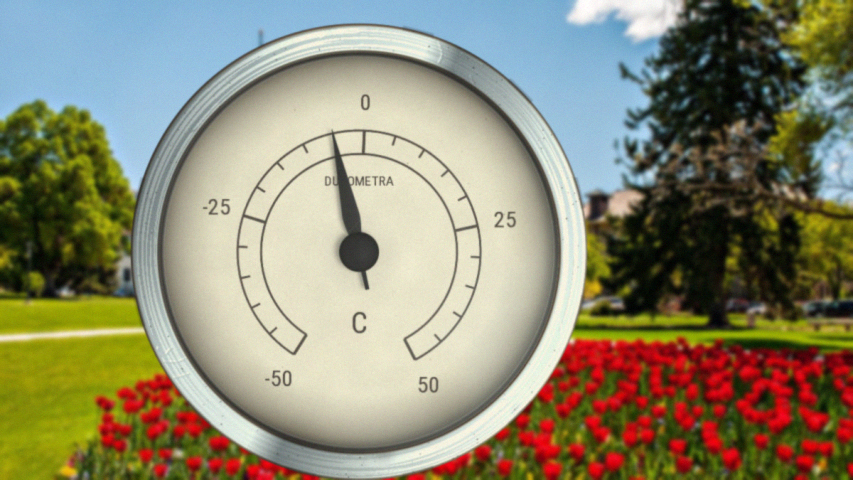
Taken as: -5 °C
